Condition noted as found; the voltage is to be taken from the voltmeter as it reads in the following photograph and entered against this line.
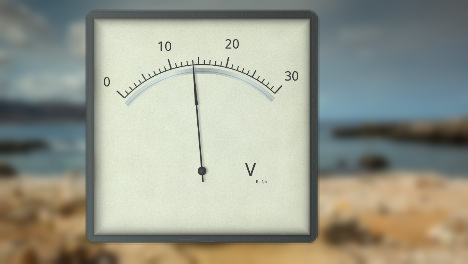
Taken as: 14 V
